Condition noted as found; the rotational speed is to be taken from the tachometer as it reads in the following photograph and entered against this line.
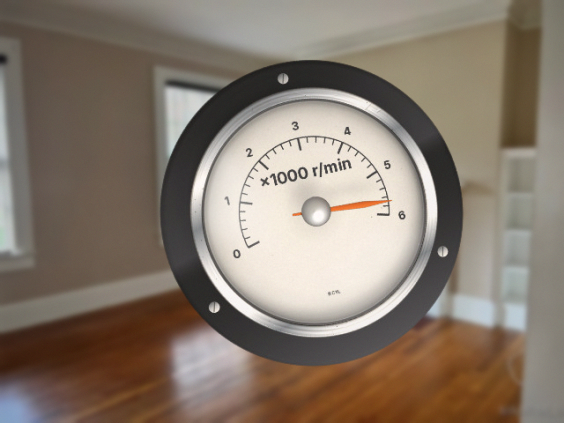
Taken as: 5700 rpm
